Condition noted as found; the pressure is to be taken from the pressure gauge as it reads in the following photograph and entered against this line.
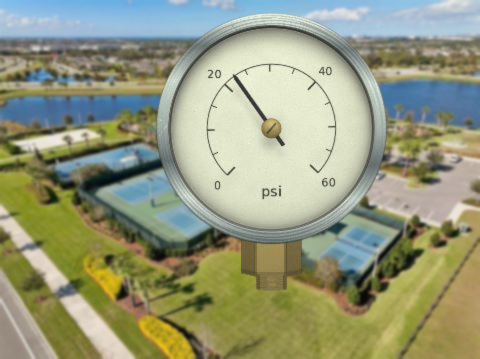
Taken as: 22.5 psi
